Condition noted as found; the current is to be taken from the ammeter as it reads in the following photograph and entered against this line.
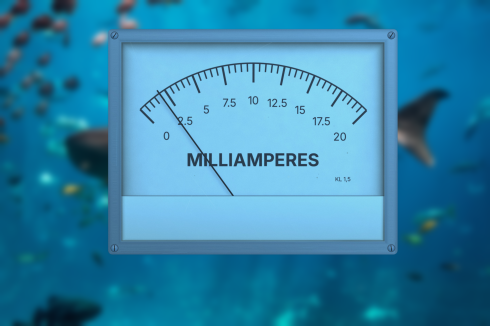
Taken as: 2 mA
